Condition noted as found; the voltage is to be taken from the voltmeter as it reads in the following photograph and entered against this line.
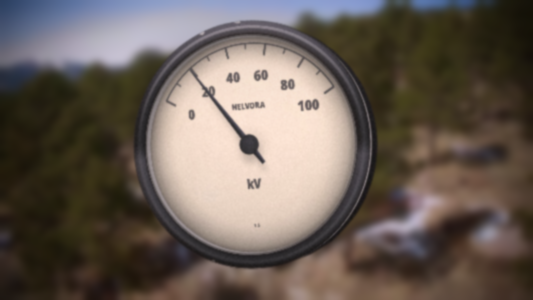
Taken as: 20 kV
